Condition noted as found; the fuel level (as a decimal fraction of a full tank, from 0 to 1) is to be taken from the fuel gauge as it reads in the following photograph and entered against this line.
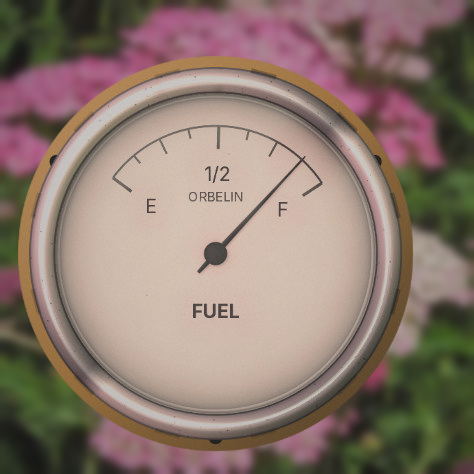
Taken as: 0.875
